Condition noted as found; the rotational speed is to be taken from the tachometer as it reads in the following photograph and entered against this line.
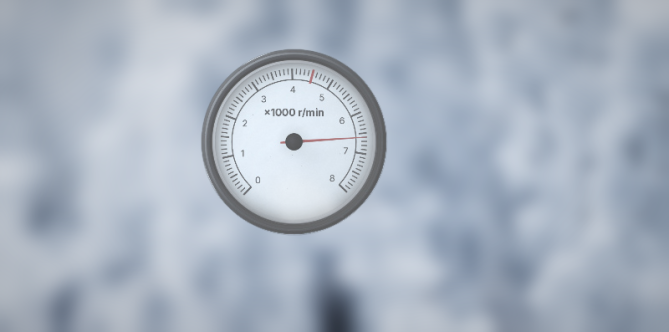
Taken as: 6600 rpm
